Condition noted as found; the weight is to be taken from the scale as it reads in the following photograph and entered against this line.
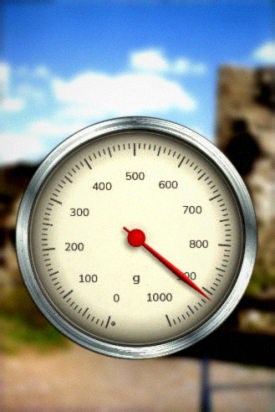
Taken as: 910 g
